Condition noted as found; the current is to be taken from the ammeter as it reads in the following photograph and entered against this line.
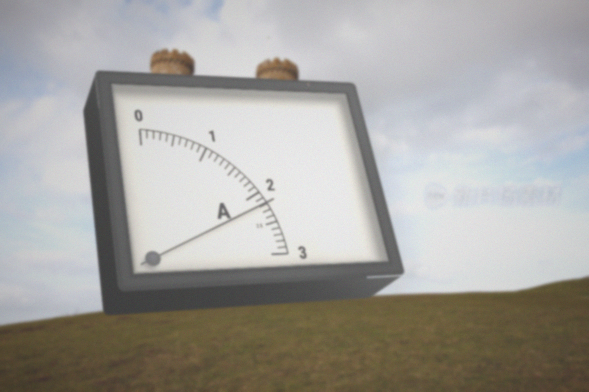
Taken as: 2.2 A
